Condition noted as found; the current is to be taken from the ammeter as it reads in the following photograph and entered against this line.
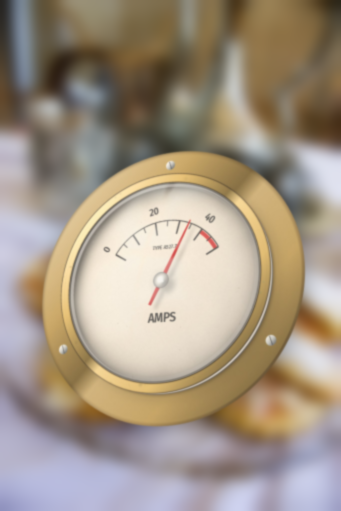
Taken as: 35 A
